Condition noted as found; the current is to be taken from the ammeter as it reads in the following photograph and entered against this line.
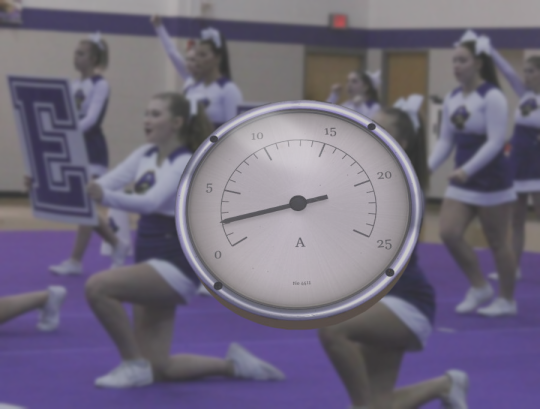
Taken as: 2 A
